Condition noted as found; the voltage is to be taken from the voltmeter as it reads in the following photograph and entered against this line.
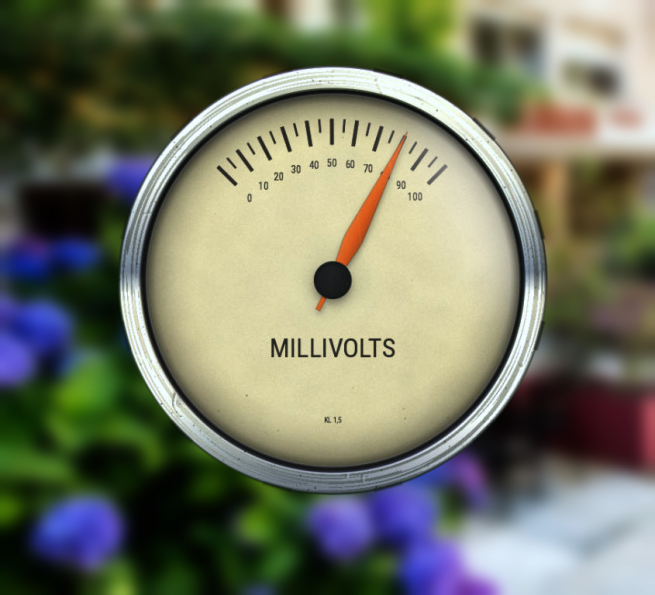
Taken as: 80 mV
